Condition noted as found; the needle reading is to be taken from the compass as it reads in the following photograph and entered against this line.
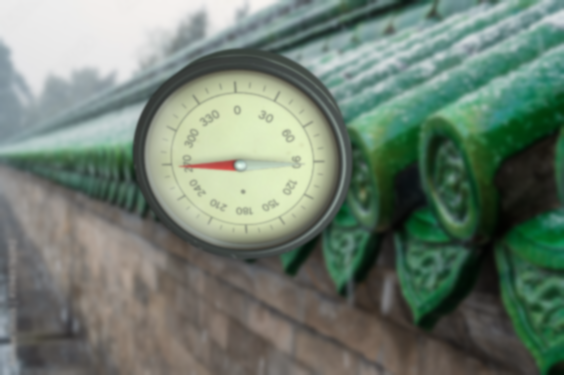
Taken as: 270 °
